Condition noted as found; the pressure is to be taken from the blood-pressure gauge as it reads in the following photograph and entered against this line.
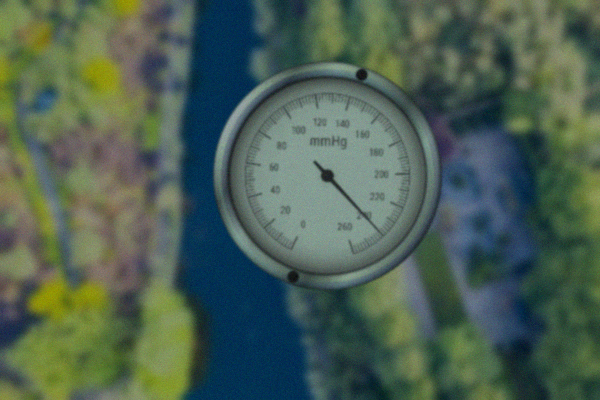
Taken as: 240 mmHg
